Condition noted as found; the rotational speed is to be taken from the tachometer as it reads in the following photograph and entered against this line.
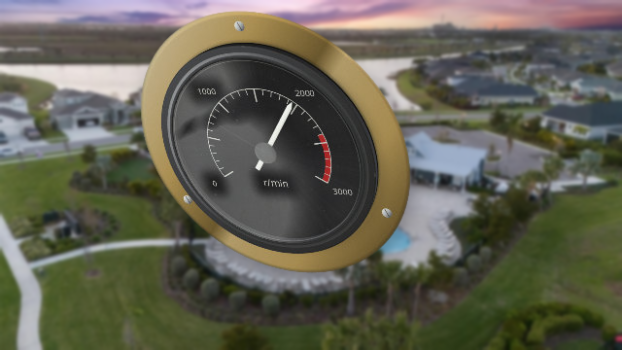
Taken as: 1950 rpm
